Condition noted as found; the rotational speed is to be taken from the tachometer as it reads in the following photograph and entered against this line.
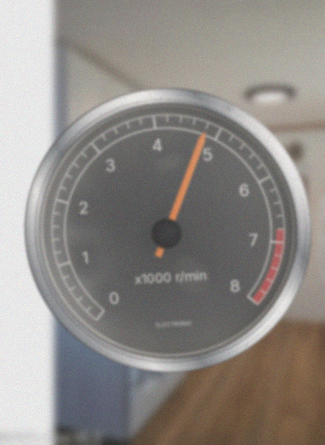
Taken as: 4800 rpm
